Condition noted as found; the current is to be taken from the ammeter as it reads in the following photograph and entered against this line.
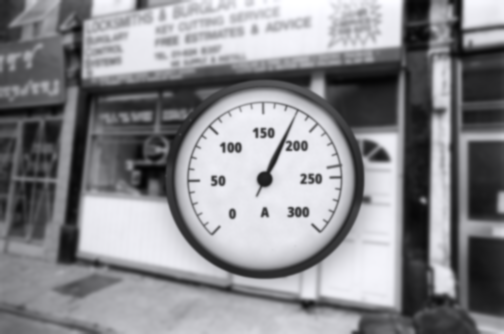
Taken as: 180 A
